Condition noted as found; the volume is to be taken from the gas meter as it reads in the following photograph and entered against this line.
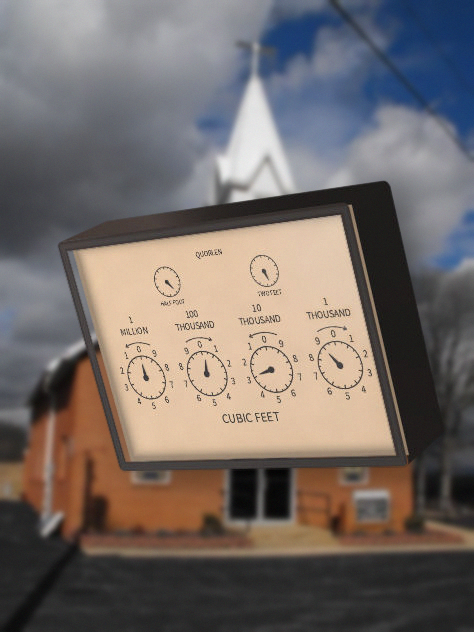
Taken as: 2900 ft³
